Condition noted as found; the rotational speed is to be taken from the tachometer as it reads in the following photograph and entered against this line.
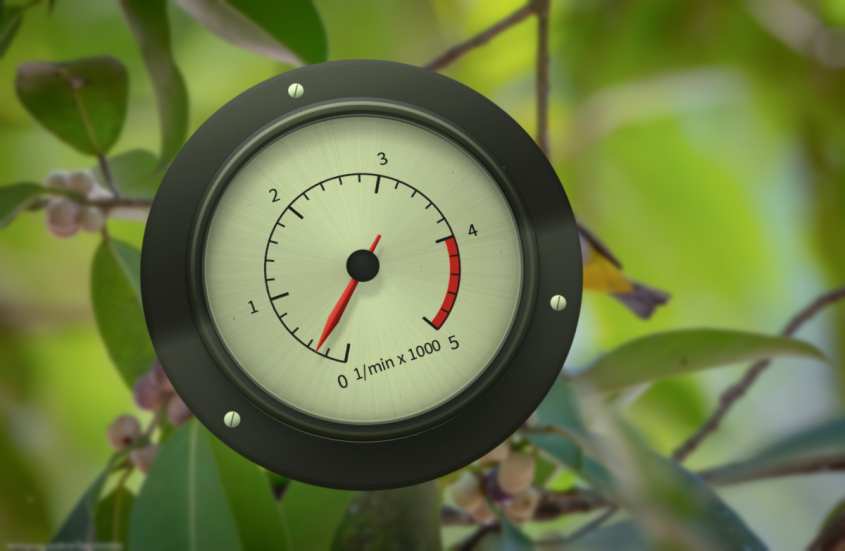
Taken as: 300 rpm
